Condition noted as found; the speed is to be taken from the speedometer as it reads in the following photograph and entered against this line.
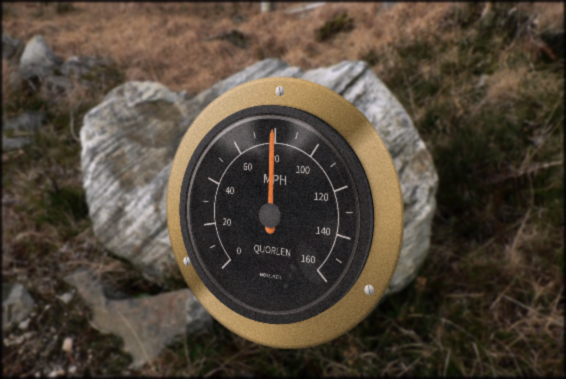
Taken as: 80 mph
